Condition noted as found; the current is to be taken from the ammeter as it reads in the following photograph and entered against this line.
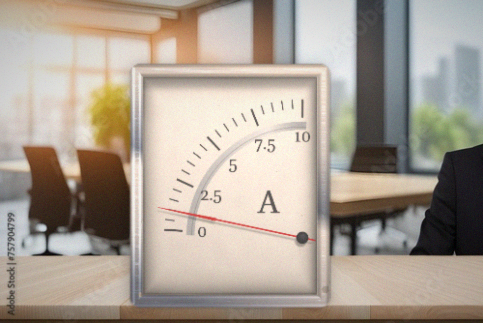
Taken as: 1 A
